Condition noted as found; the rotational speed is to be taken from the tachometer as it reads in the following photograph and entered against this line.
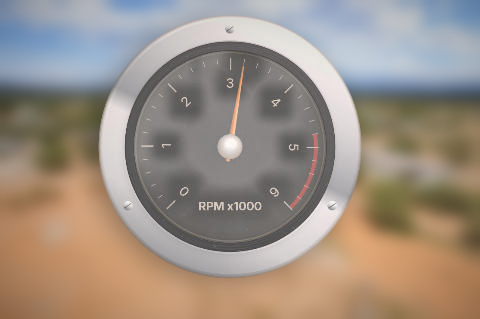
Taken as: 3200 rpm
